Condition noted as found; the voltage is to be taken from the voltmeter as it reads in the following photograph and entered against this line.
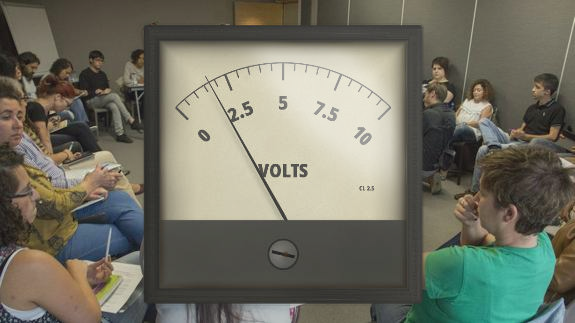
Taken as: 1.75 V
